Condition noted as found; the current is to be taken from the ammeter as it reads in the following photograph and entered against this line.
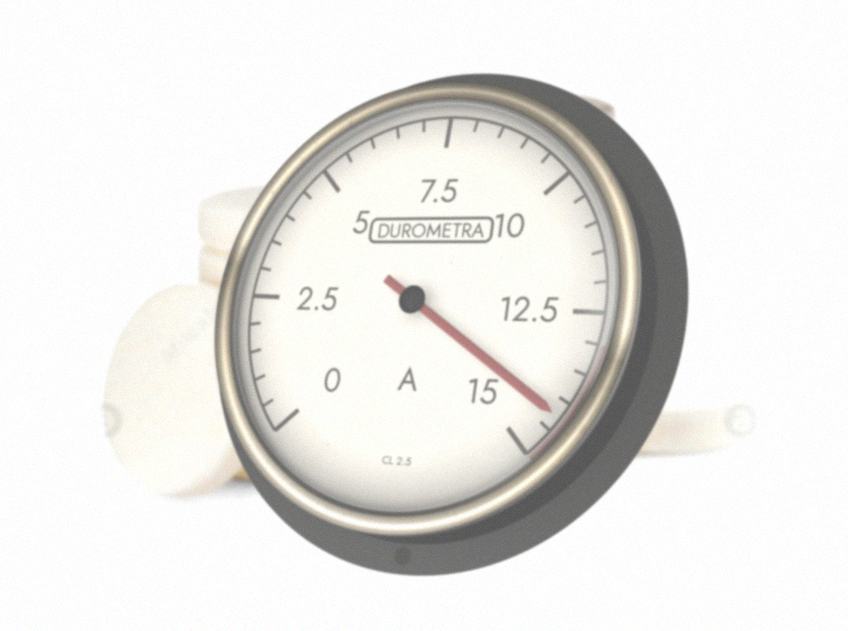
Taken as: 14.25 A
